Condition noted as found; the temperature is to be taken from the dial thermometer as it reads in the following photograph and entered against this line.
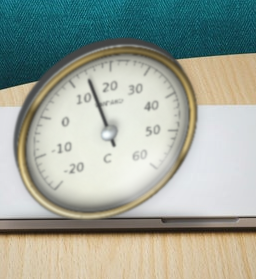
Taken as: 14 °C
